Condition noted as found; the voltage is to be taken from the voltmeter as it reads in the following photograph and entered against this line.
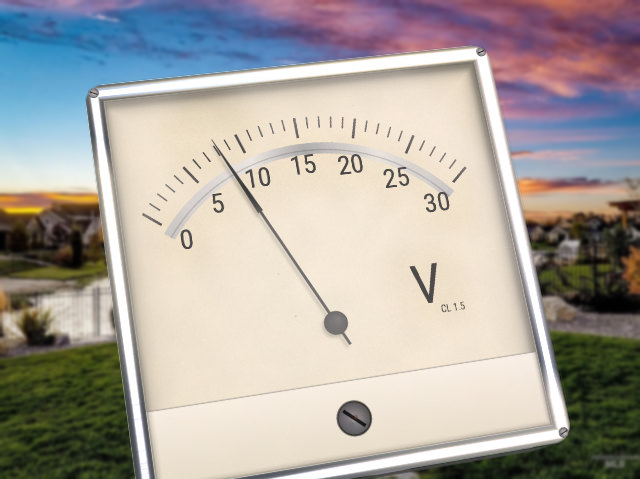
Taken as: 8 V
